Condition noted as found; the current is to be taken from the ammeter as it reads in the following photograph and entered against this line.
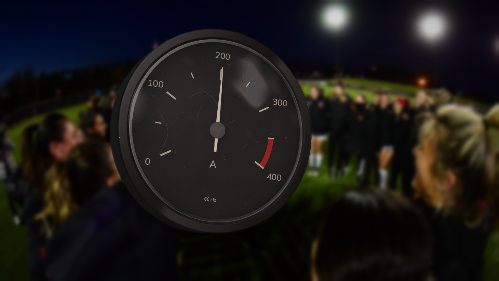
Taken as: 200 A
